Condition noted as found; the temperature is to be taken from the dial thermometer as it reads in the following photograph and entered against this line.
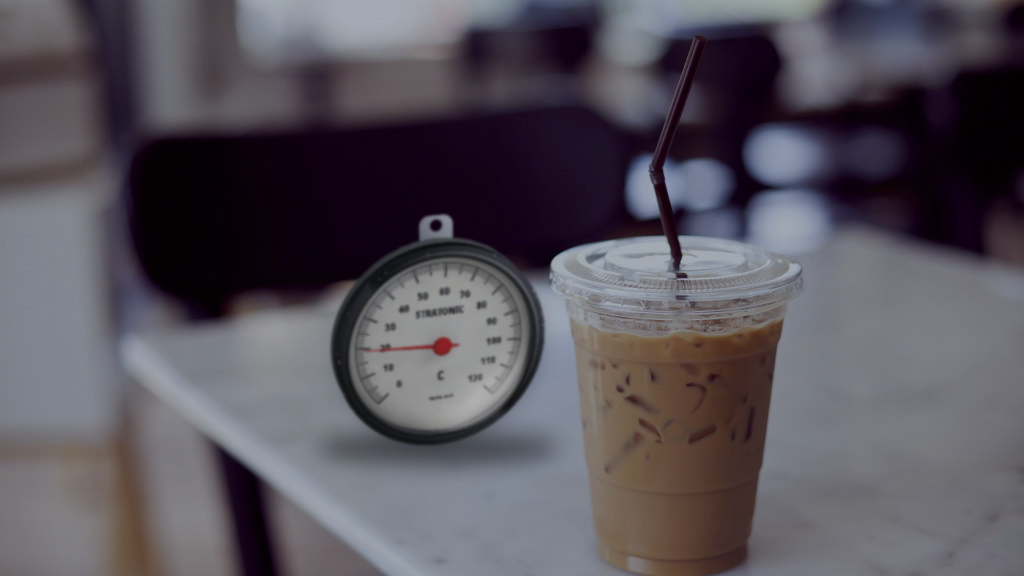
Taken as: 20 °C
